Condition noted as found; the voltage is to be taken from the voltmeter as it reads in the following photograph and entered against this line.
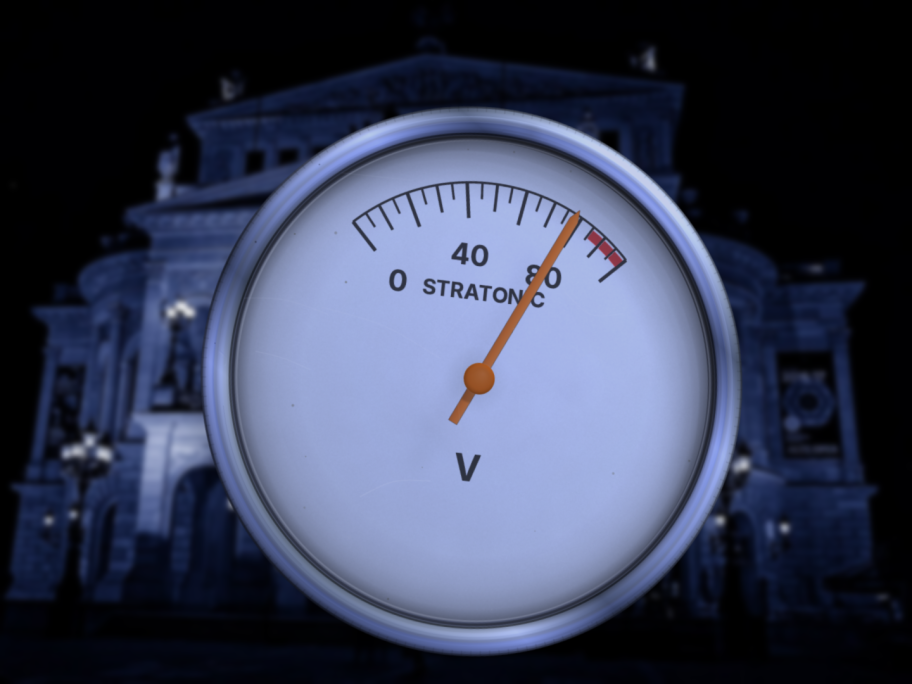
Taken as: 77.5 V
